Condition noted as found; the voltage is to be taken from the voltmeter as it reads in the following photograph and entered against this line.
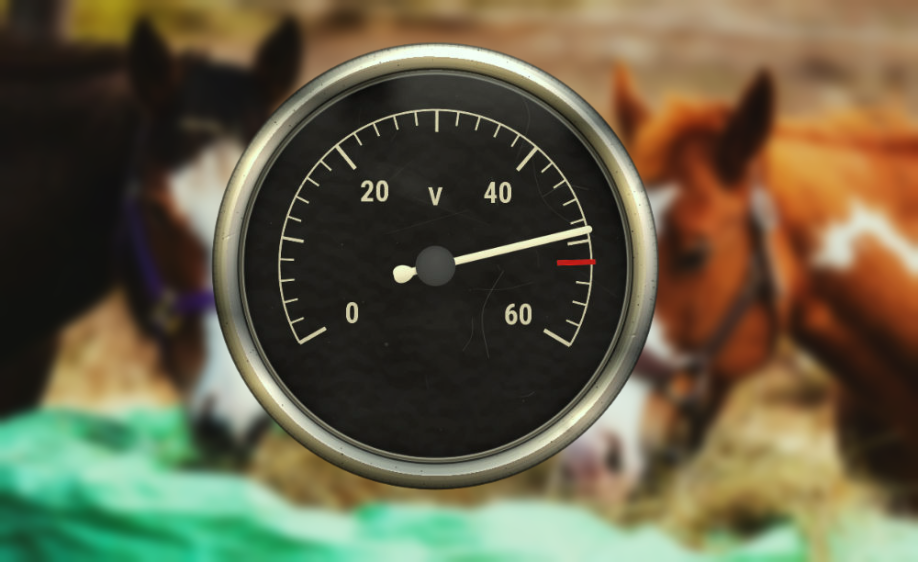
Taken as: 49 V
